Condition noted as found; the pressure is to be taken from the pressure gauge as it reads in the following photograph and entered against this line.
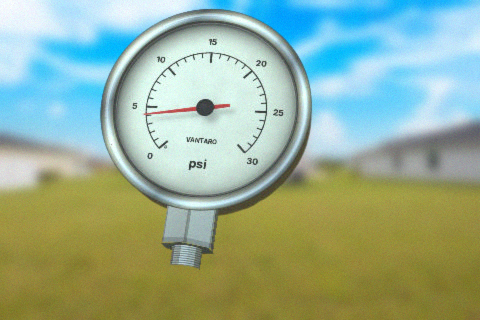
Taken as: 4 psi
